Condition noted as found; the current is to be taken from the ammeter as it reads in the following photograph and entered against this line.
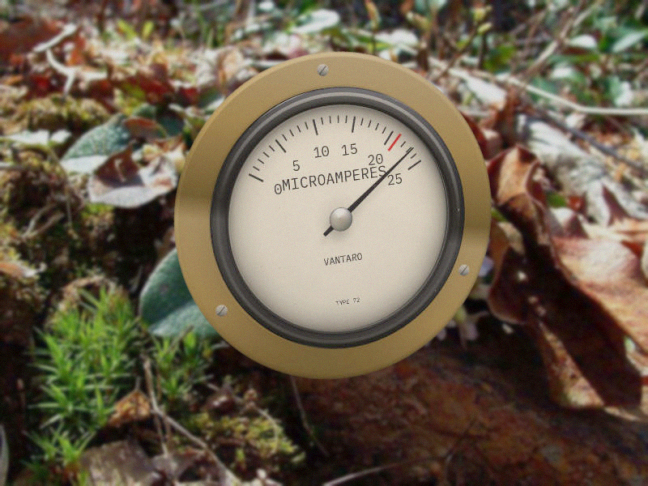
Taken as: 23 µA
